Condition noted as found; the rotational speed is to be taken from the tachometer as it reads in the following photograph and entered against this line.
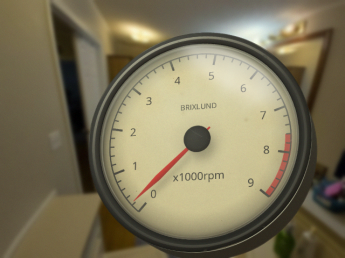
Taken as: 200 rpm
